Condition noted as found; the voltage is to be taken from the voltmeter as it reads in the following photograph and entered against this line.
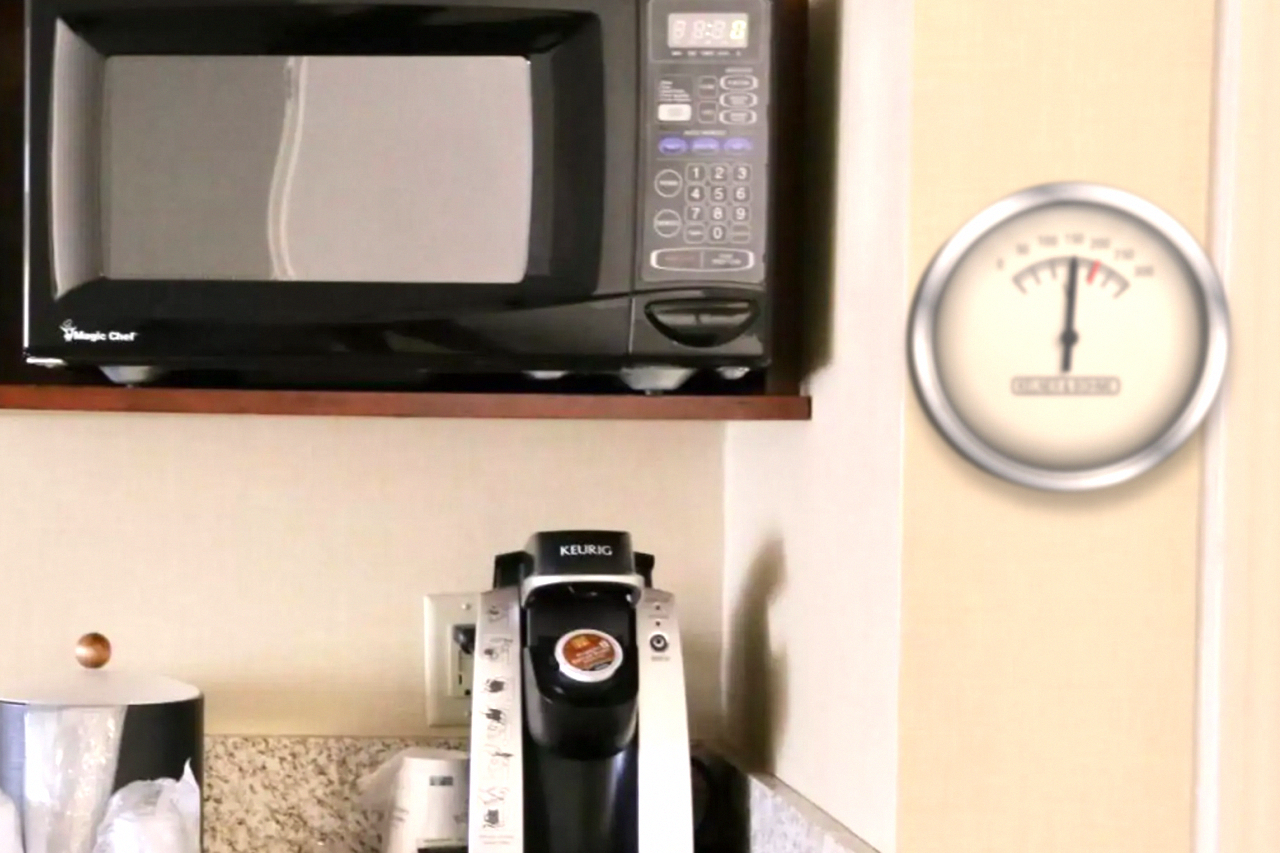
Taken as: 150 V
